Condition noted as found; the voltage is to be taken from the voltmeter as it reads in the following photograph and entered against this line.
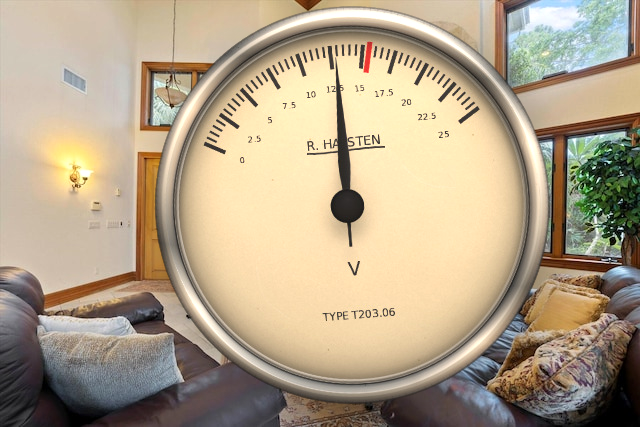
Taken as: 13 V
